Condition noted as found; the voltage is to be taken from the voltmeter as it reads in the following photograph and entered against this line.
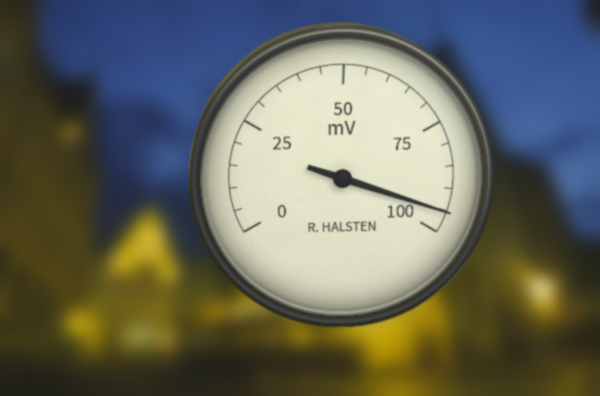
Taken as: 95 mV
